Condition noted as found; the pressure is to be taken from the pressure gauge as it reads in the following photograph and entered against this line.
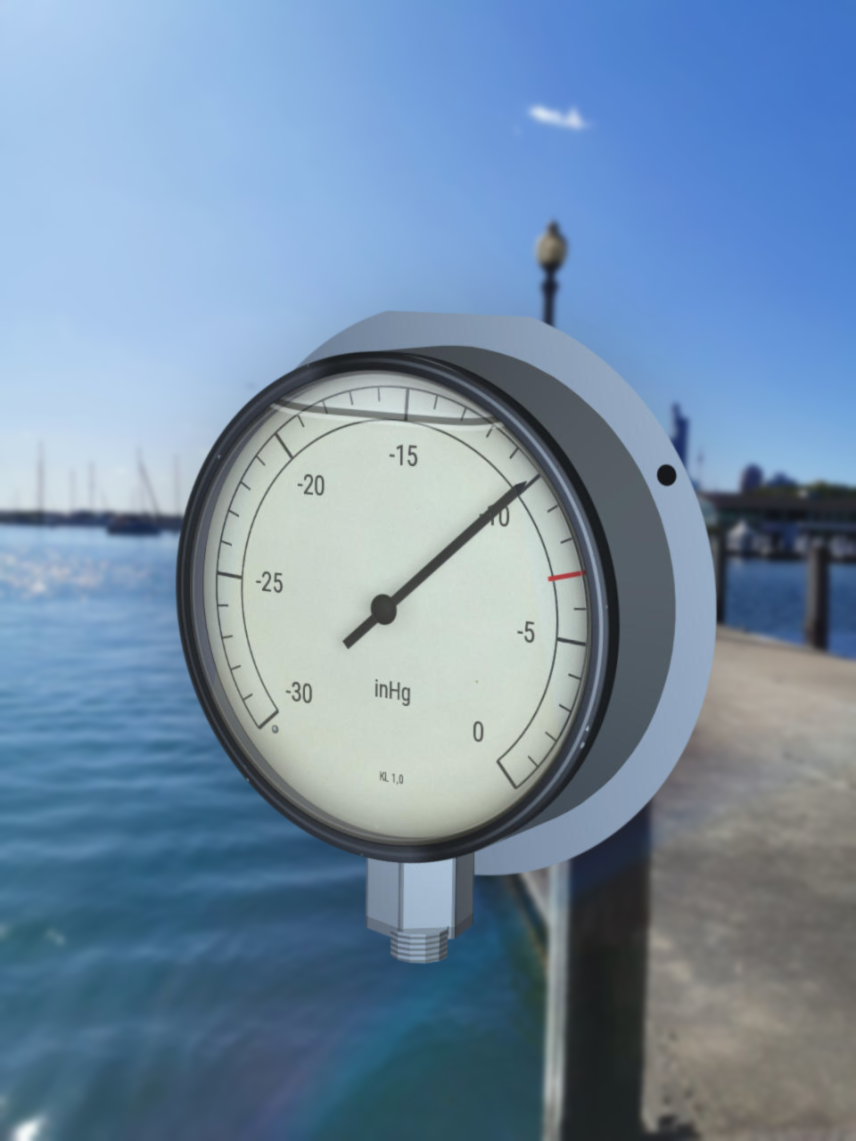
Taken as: -10 inHg
